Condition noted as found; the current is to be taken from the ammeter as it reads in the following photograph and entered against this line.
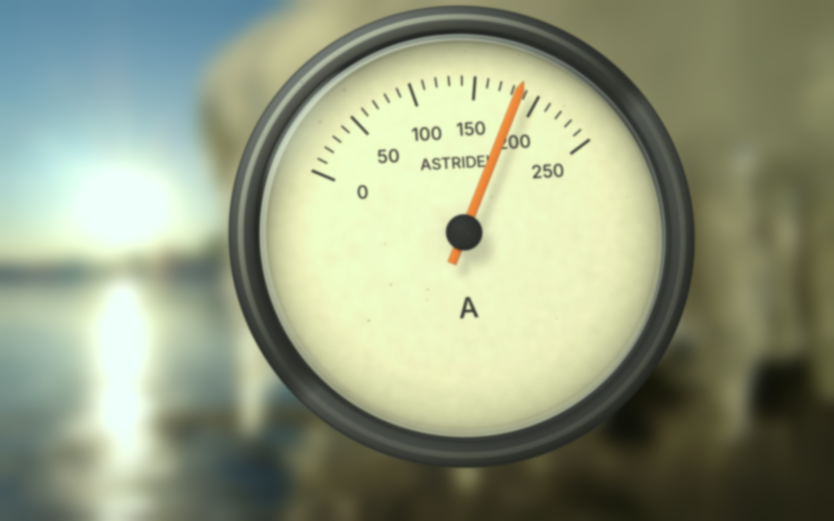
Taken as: 185 A
